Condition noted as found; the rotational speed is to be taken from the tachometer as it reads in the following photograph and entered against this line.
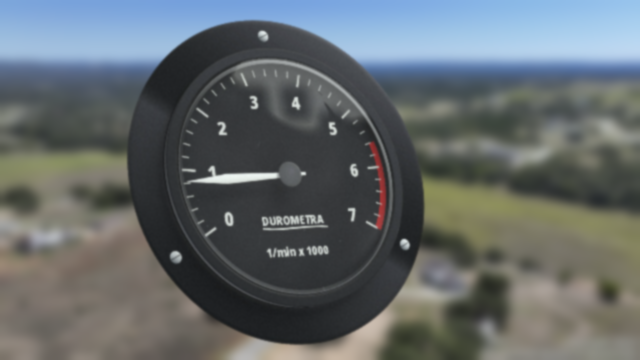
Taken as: 800 rpm
